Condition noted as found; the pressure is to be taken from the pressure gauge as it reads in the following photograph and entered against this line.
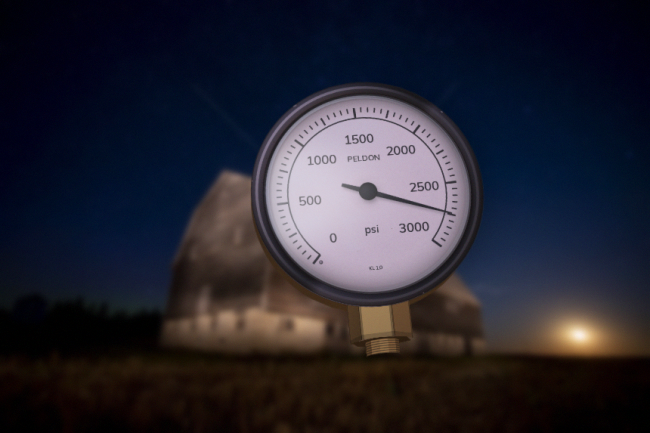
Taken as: 2750 psi
